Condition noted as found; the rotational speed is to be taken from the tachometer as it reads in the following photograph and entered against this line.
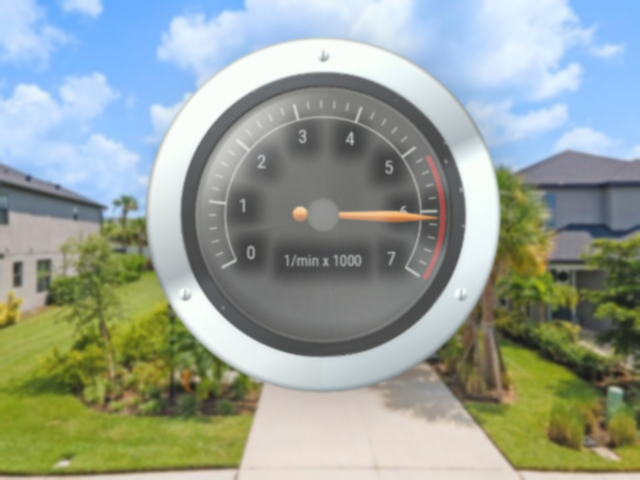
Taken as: 6100 rpm
